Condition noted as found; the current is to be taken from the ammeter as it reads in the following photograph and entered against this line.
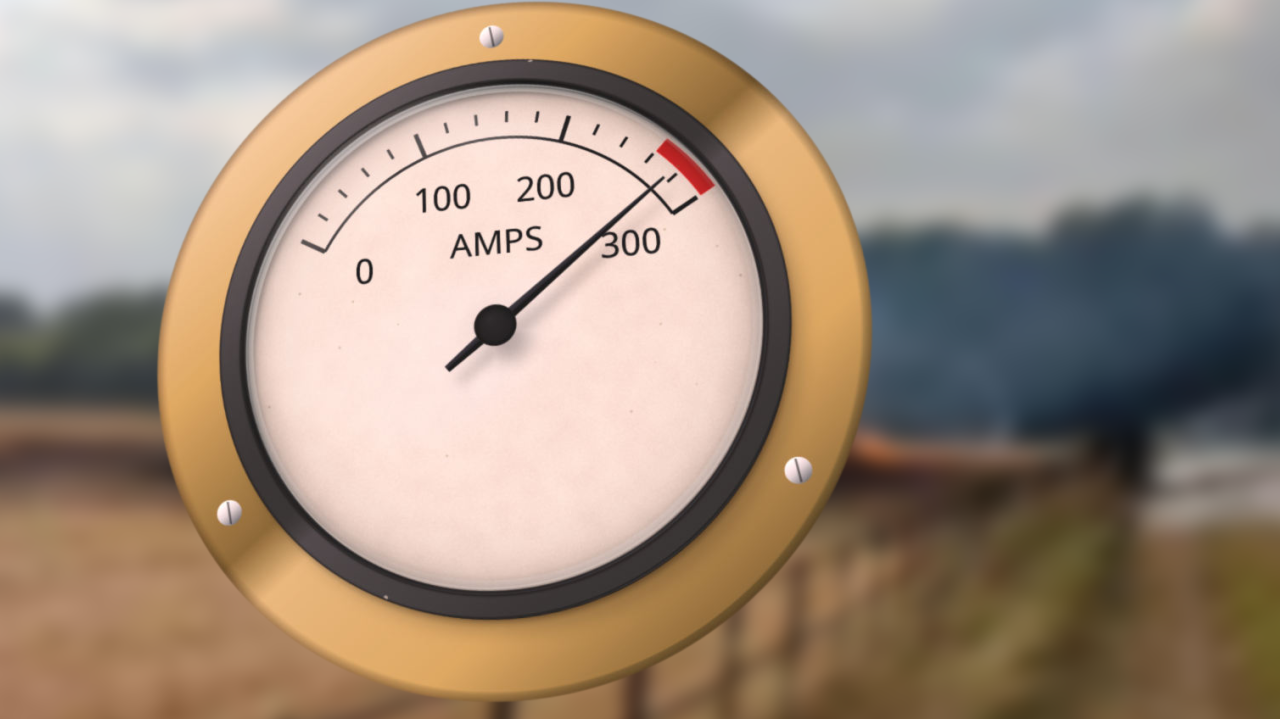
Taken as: 280 A
